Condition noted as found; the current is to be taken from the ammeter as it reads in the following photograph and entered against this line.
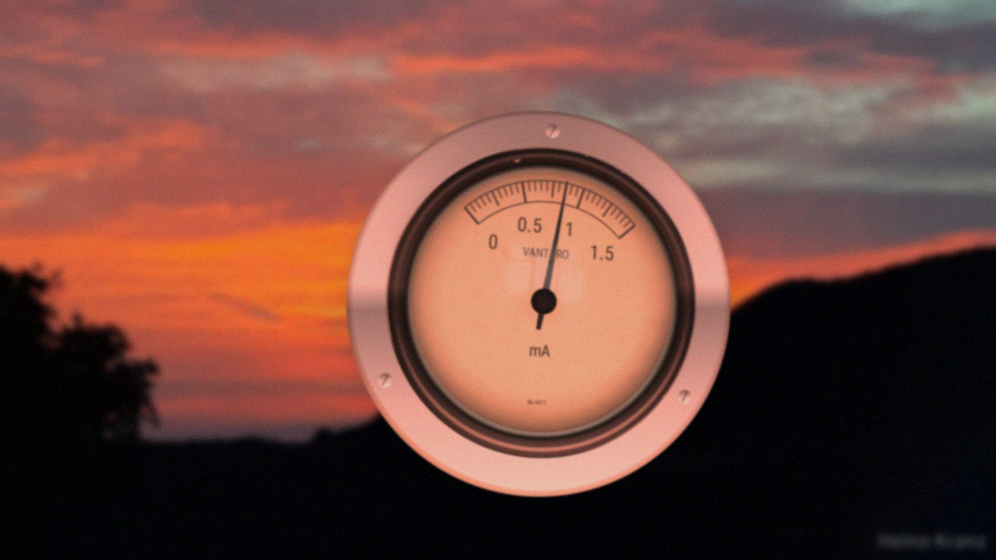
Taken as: 0.85 mA
